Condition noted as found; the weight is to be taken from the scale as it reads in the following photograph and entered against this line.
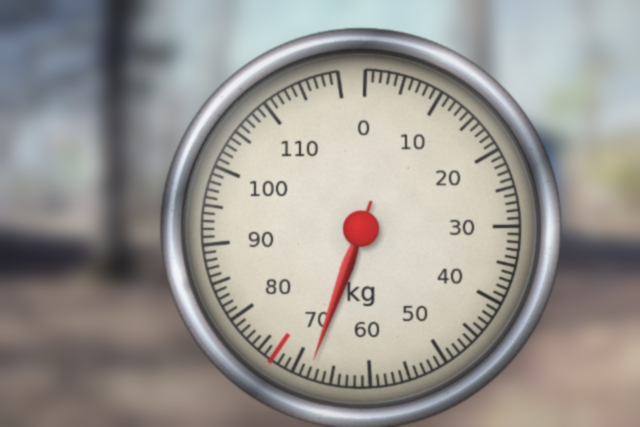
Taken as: 68 kg
